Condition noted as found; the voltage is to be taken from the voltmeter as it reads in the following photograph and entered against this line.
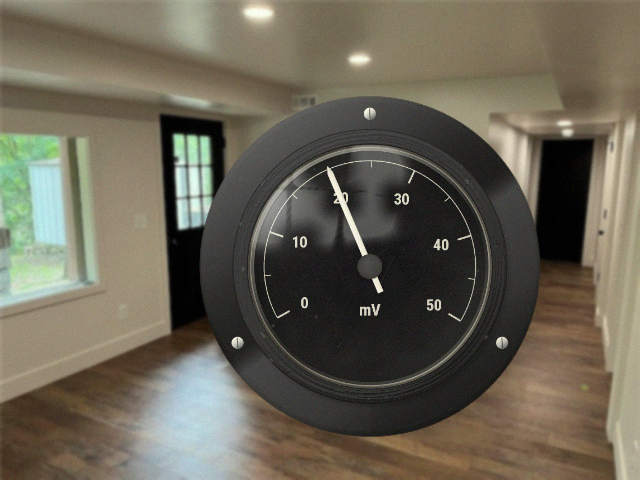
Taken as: 20 mV
